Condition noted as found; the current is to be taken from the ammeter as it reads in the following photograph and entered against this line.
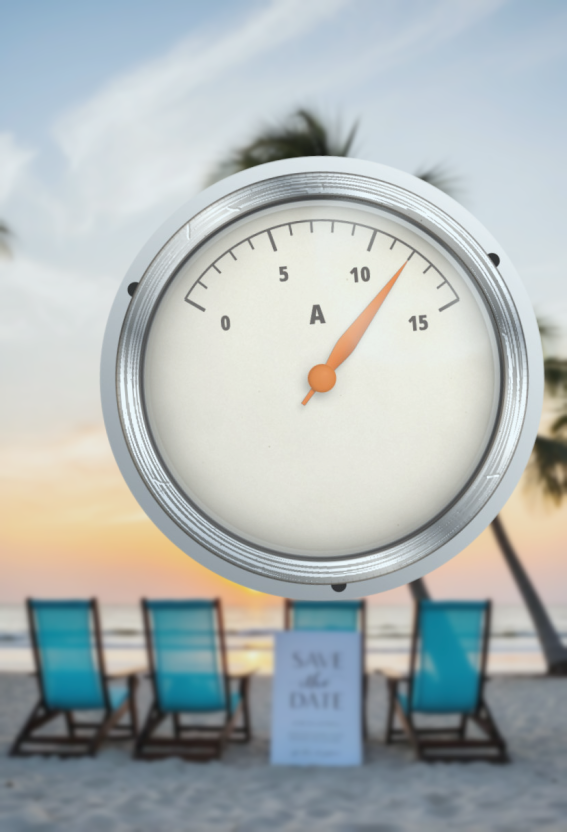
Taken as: 12 A
